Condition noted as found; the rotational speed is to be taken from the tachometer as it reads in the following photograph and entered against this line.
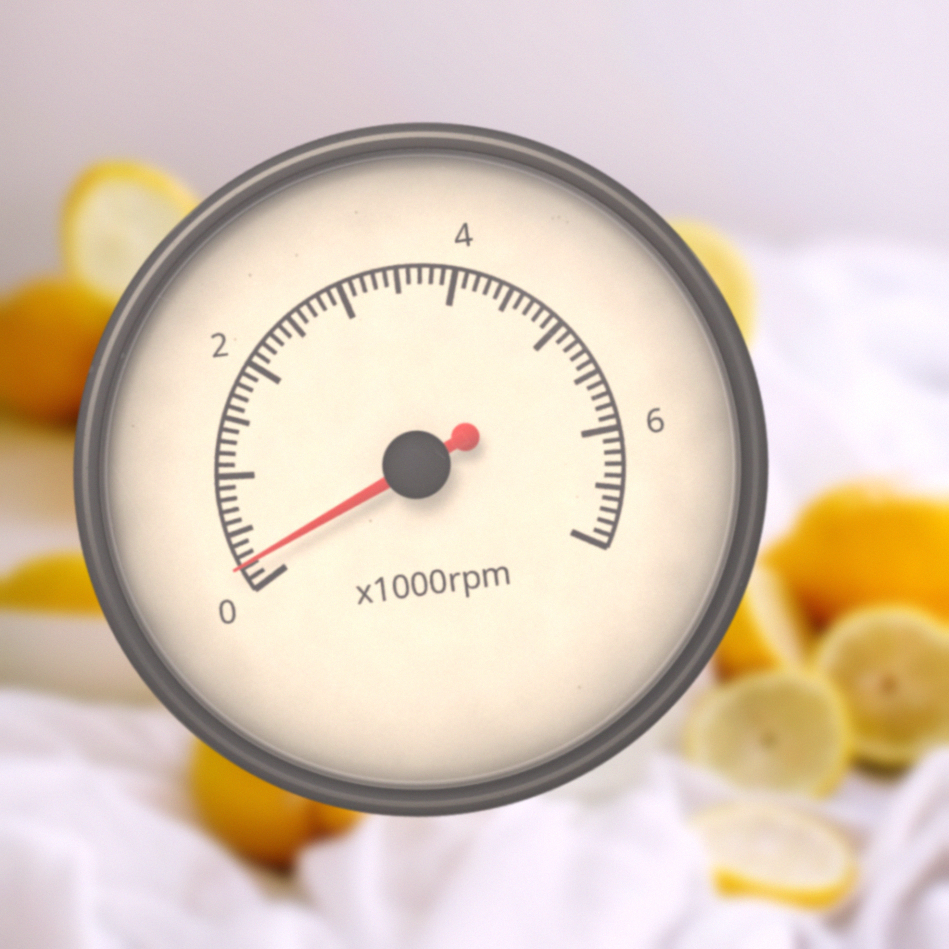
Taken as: 200 rpm
